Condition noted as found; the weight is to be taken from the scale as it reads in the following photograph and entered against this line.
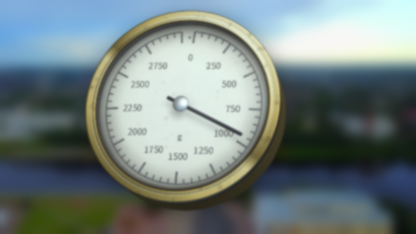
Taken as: 950 g
